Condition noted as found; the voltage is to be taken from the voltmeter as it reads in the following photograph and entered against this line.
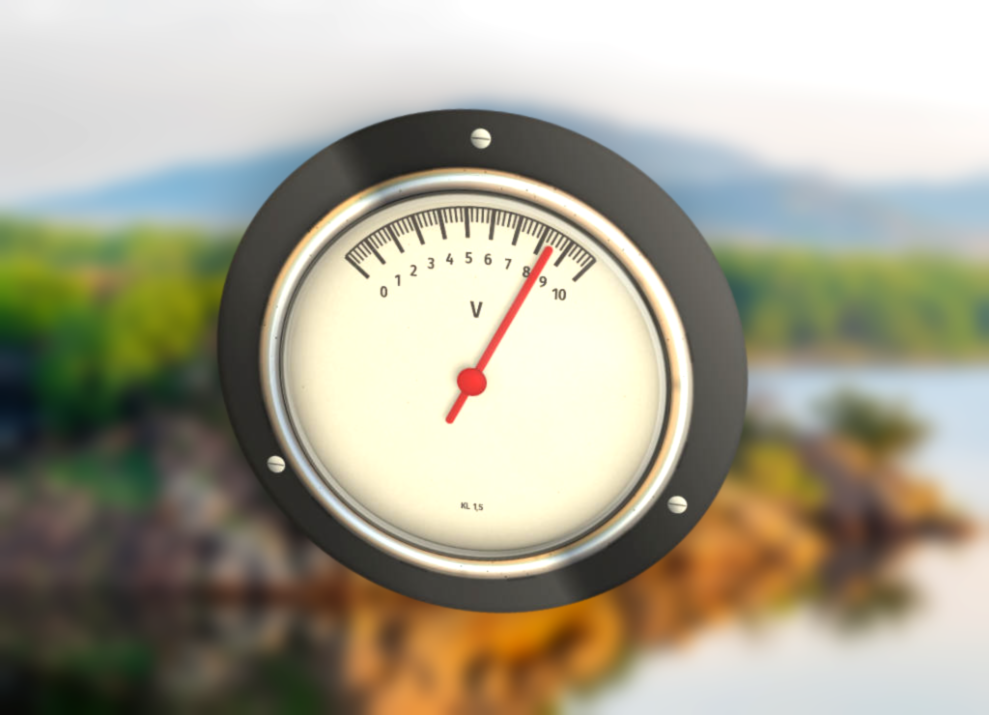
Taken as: 8.4 V
